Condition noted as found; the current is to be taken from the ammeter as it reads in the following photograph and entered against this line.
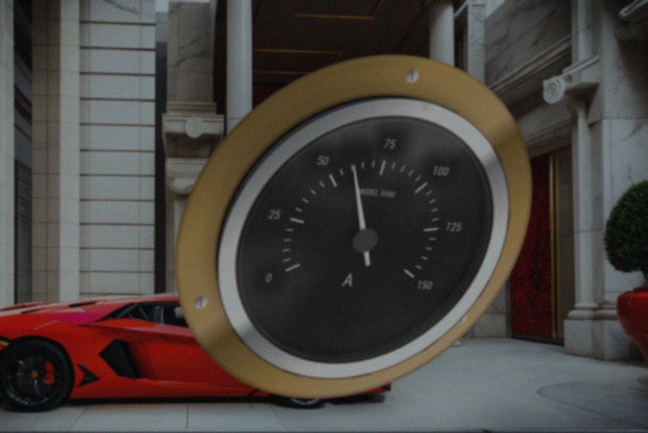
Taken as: 60 A
